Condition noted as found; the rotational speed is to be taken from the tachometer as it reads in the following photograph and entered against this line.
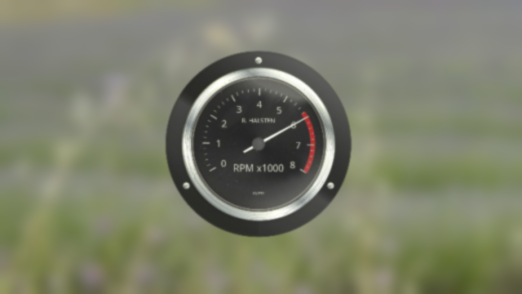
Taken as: 6000 rpm
